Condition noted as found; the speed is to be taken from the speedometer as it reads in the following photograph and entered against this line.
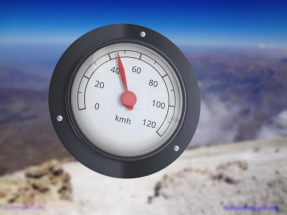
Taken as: 45 km/h
